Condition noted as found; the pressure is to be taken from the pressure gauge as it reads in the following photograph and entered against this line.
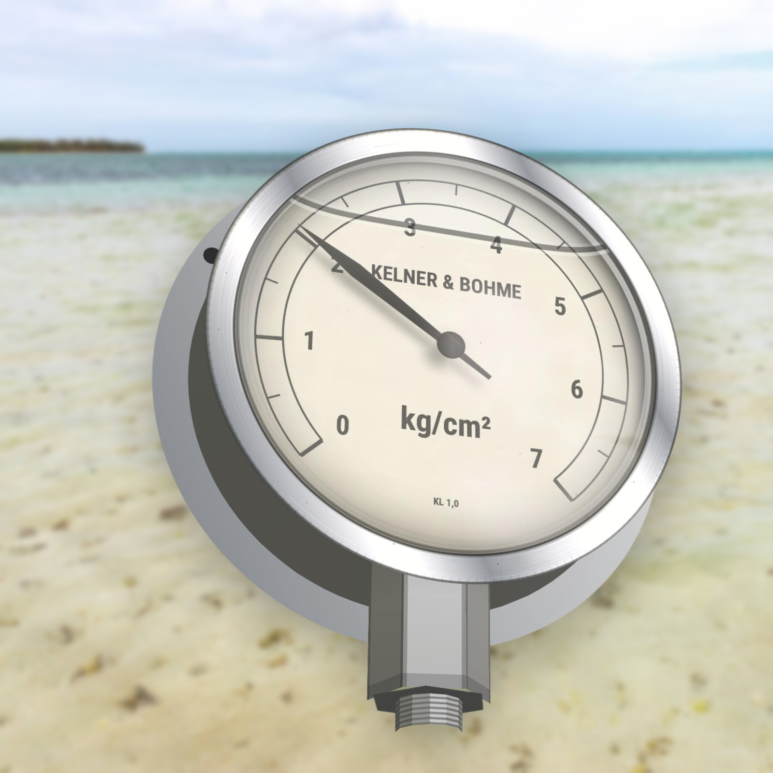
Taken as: 2 kg/cm²
